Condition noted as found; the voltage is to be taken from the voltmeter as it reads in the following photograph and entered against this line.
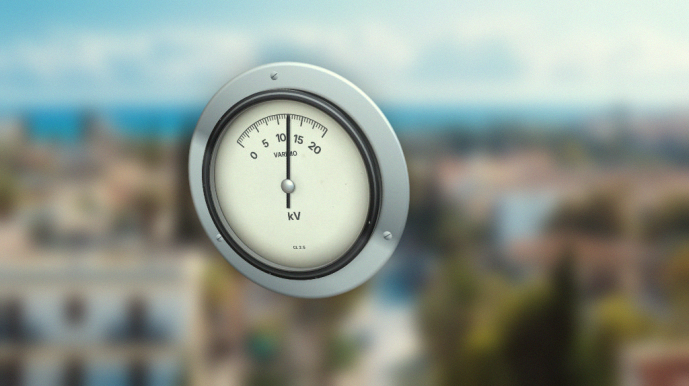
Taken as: 12.5 kV
